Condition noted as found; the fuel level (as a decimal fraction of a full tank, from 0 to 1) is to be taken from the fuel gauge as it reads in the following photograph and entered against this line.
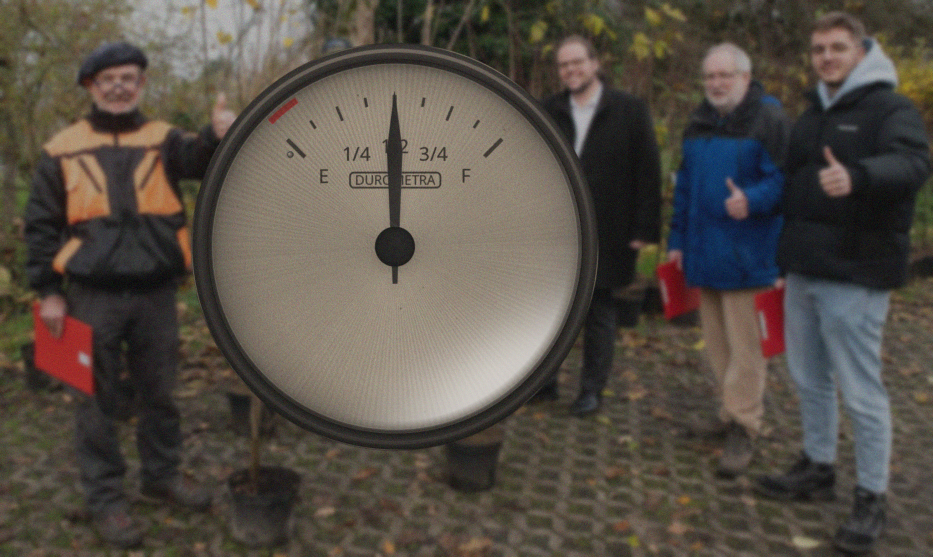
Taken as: 0.5
